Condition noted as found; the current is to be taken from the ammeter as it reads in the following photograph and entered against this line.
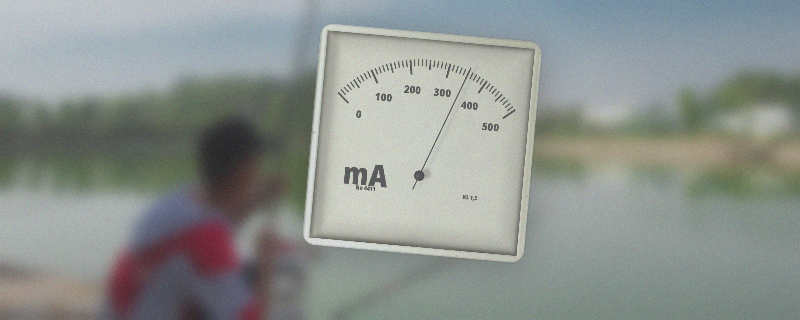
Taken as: 350 mA
